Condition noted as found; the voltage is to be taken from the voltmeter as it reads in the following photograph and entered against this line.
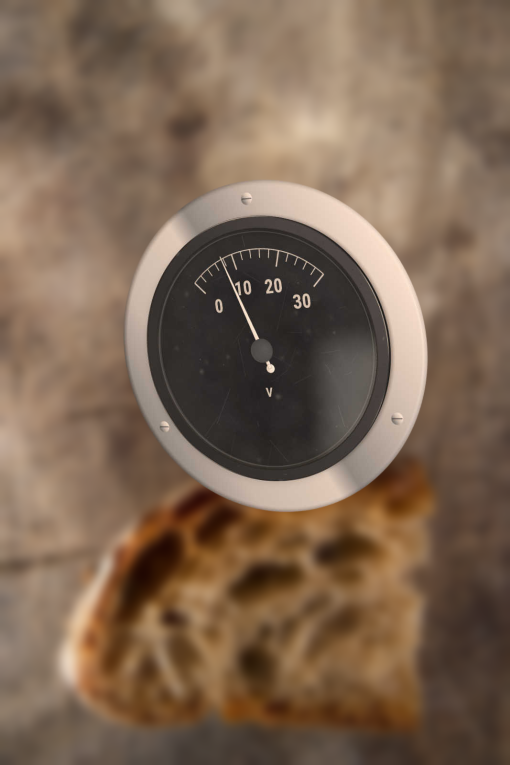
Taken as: 8 V
